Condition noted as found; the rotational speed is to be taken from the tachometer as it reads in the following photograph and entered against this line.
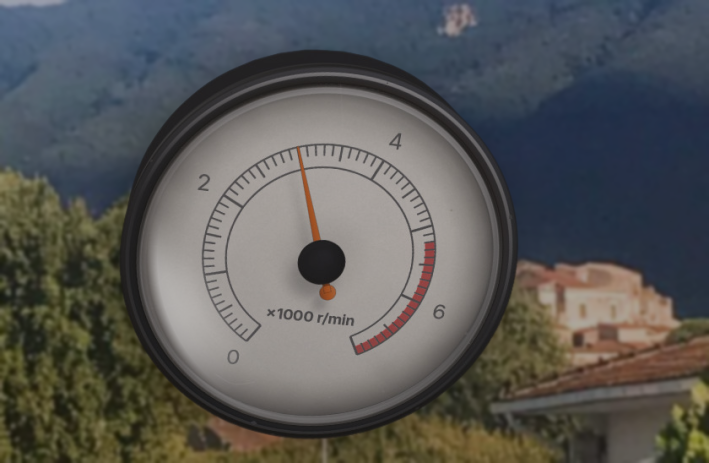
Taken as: 3000 rpm
